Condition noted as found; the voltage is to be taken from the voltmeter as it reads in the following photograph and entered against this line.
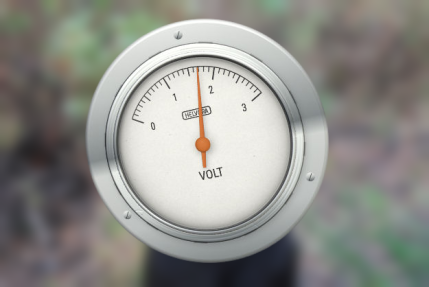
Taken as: 1.7 V
